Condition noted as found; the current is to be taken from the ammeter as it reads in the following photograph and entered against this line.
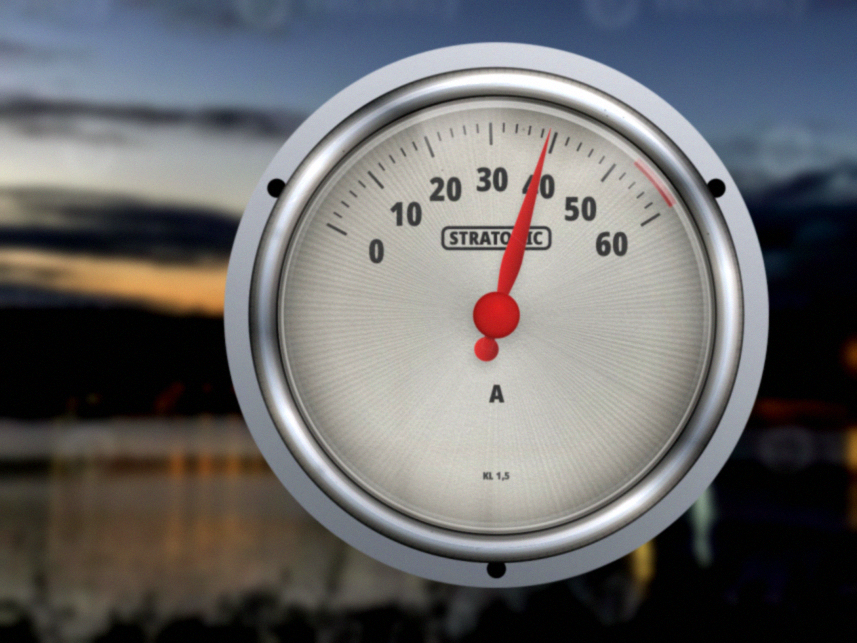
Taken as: 39 A
